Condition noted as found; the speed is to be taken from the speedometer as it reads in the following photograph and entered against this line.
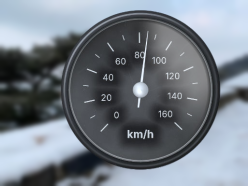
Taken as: 85 km/h
